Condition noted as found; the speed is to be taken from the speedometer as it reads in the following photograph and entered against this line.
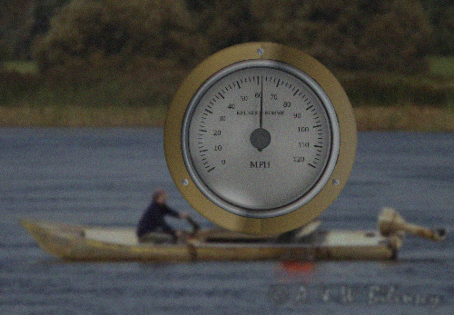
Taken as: 62 mph
